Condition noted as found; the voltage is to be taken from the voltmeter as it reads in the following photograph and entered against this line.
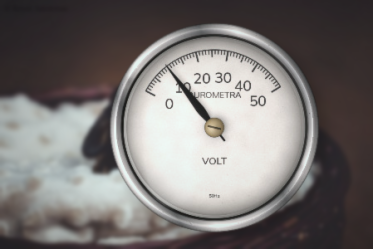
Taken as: 10 V
